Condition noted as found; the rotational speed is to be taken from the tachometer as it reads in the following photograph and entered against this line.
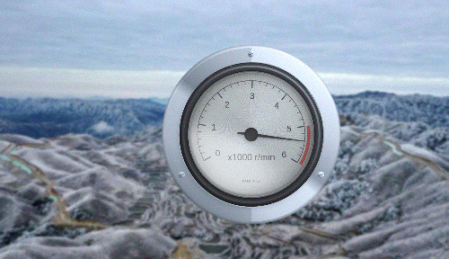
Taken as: 5400 rpm
